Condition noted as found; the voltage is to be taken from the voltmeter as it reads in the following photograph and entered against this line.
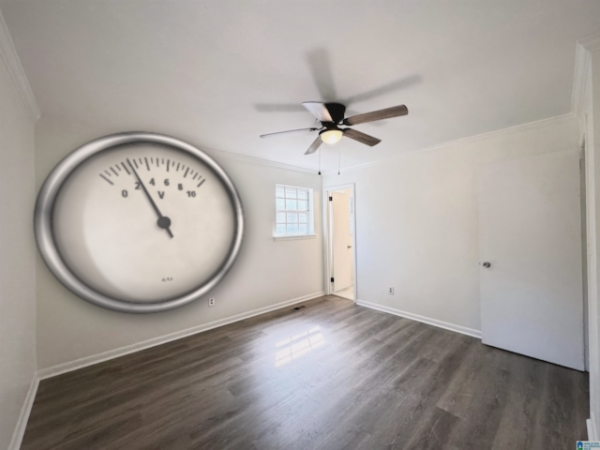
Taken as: 2.5 V
